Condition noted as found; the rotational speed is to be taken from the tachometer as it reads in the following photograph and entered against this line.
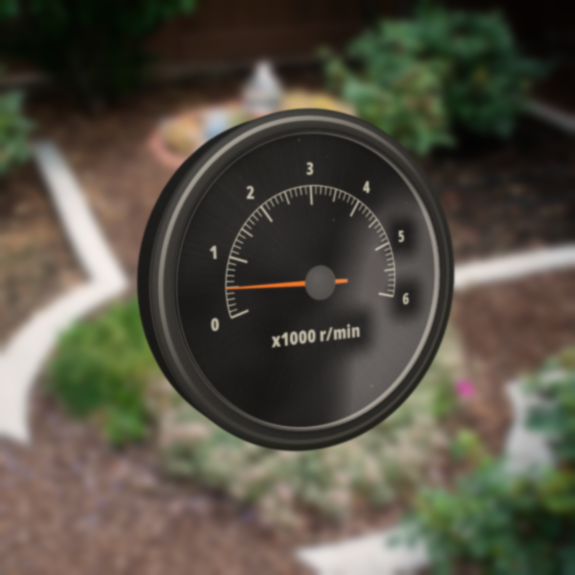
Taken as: 500 rpm
